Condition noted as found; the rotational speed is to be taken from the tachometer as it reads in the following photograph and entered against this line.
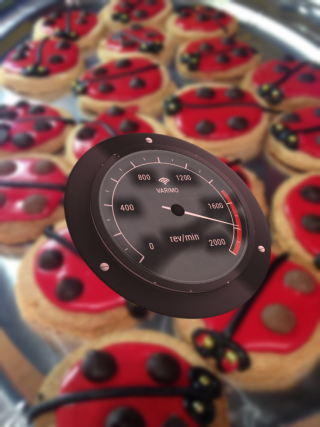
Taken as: 1800 rpm
